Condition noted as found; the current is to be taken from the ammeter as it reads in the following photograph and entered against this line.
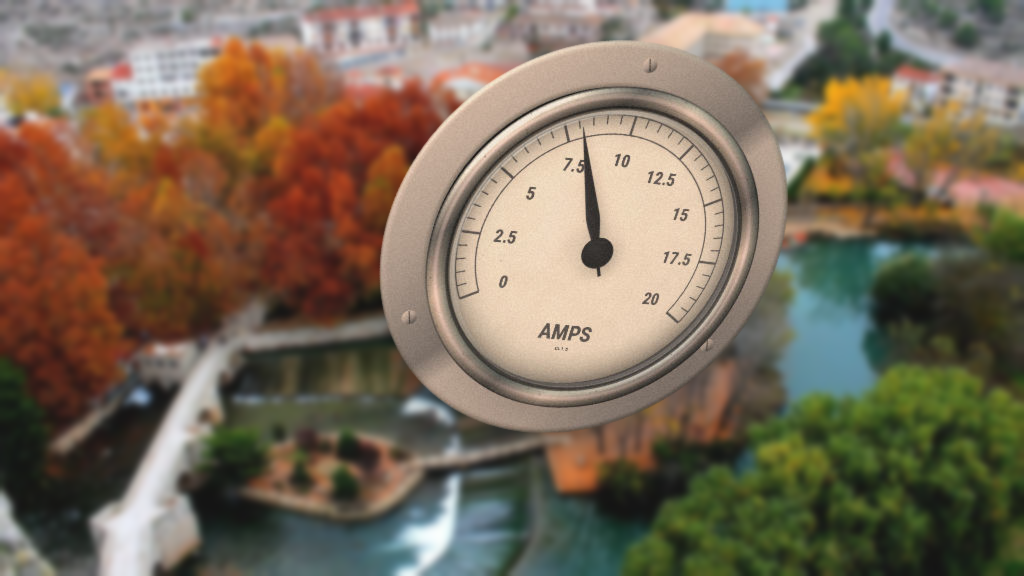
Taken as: 8 A
